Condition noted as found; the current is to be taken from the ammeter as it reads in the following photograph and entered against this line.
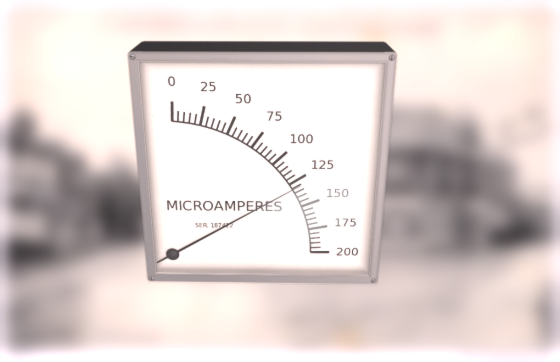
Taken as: 130 µA
